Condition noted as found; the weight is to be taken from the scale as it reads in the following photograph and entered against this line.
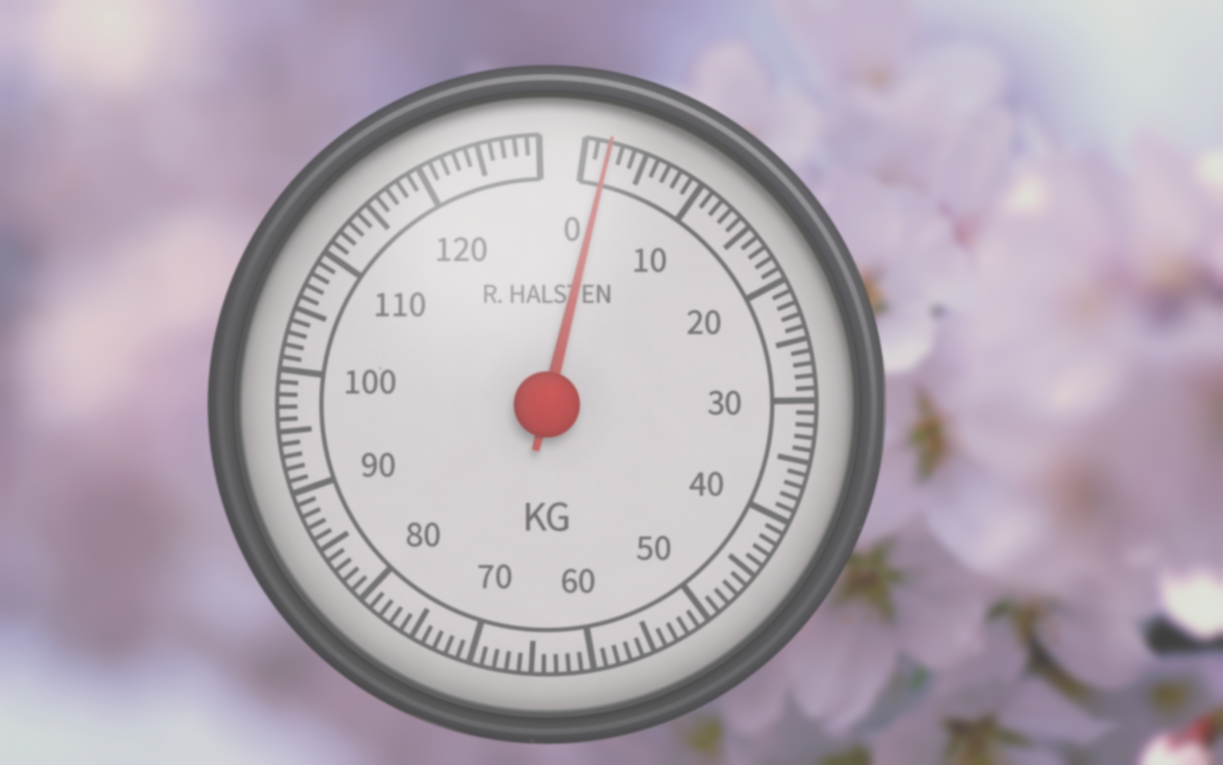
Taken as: 2 kg
